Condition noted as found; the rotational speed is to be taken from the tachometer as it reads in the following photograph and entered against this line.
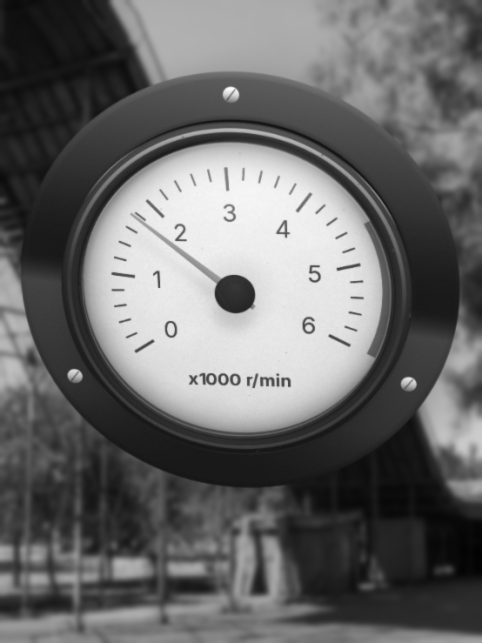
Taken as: 1800 rpm
